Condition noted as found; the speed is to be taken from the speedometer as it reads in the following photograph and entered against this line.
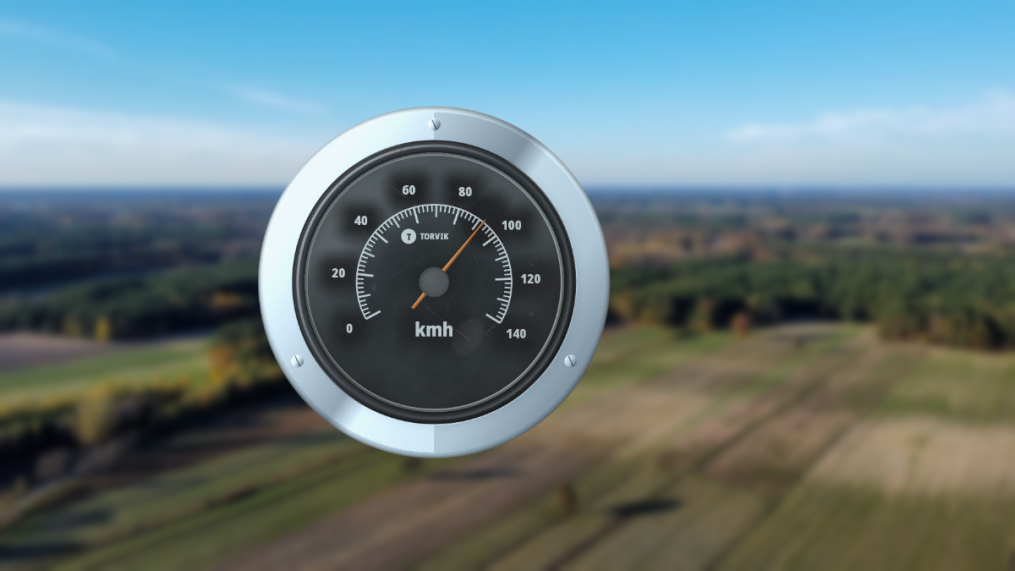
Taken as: 92 km/h
